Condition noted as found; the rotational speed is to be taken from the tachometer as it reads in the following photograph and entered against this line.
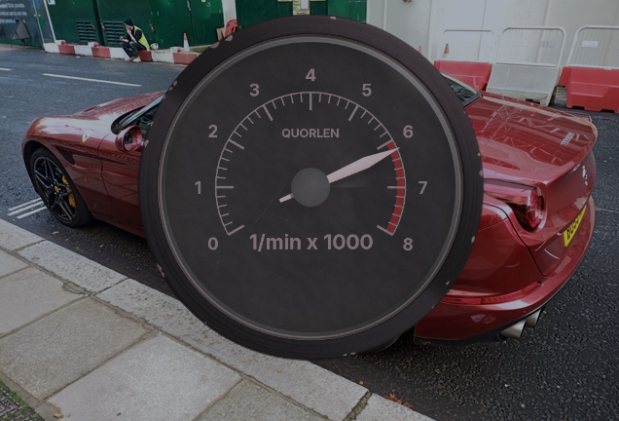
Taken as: 6200 rpm
